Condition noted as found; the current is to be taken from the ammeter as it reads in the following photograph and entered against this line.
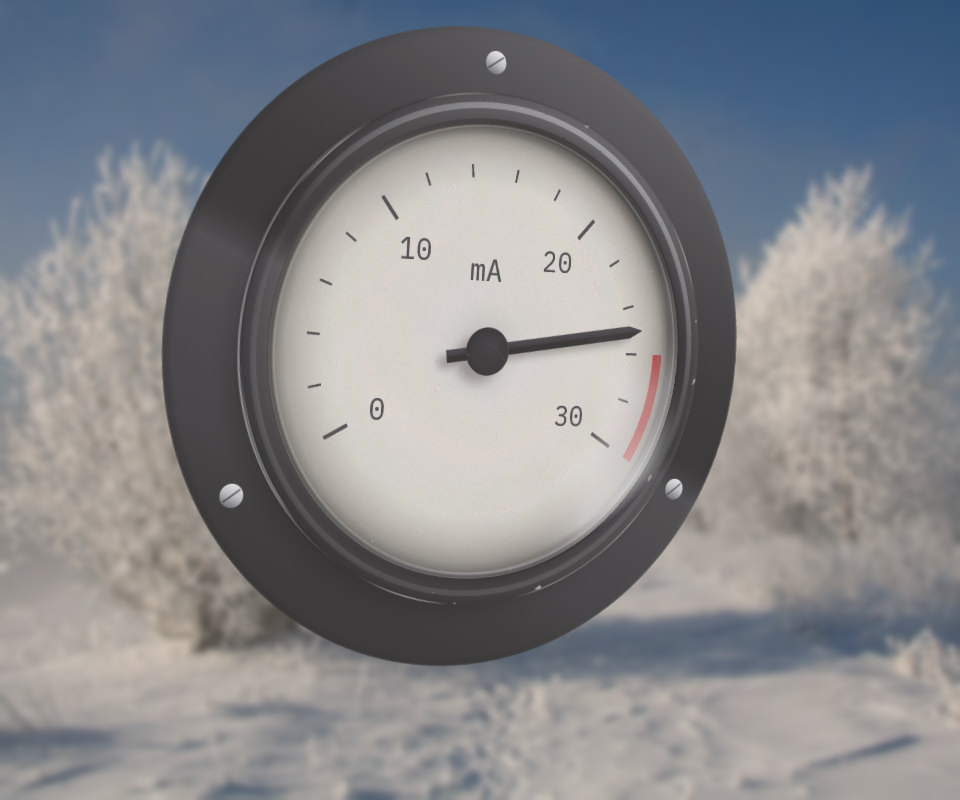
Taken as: 25 mA
